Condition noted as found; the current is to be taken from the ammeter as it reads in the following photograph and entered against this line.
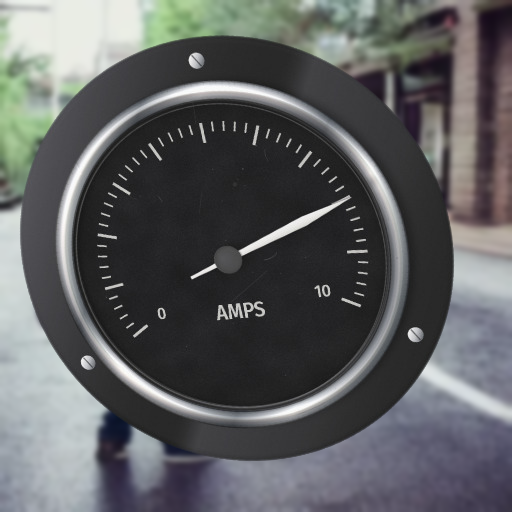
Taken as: 8 A
